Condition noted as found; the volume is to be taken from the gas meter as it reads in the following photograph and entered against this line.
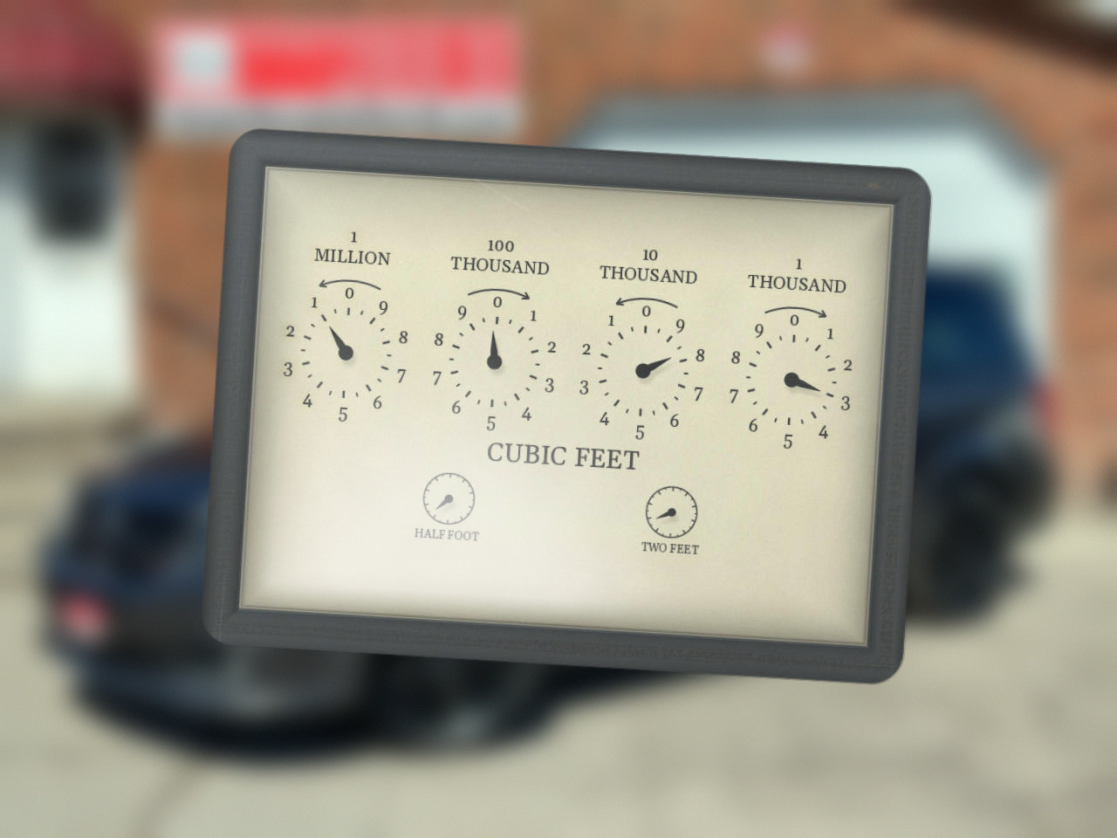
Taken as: 98300 ft³
